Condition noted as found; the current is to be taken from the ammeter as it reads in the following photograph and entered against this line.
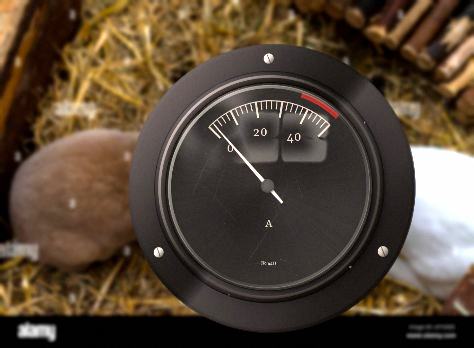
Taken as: 2 A
